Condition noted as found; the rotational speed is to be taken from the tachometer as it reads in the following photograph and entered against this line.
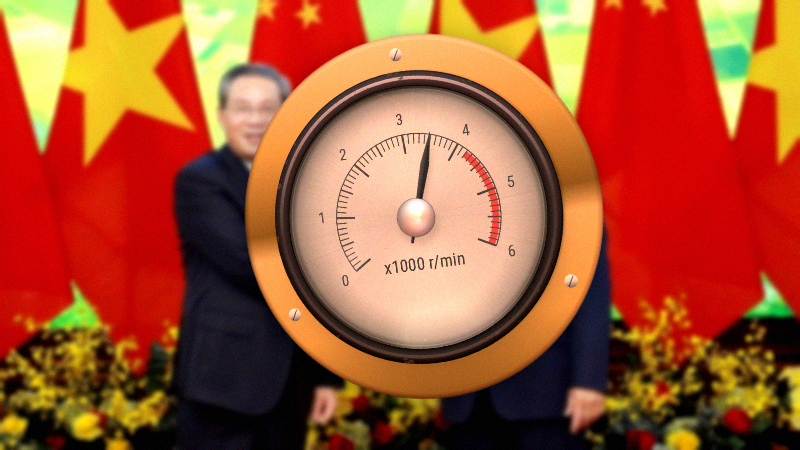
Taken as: 3500 rpm
